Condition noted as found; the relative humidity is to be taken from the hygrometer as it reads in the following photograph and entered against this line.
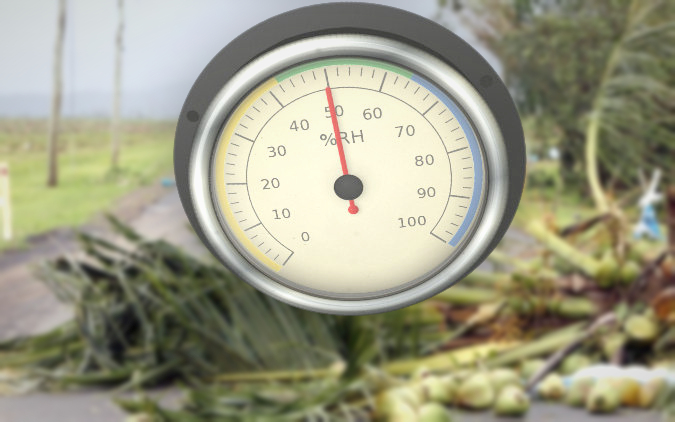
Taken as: 50 %
